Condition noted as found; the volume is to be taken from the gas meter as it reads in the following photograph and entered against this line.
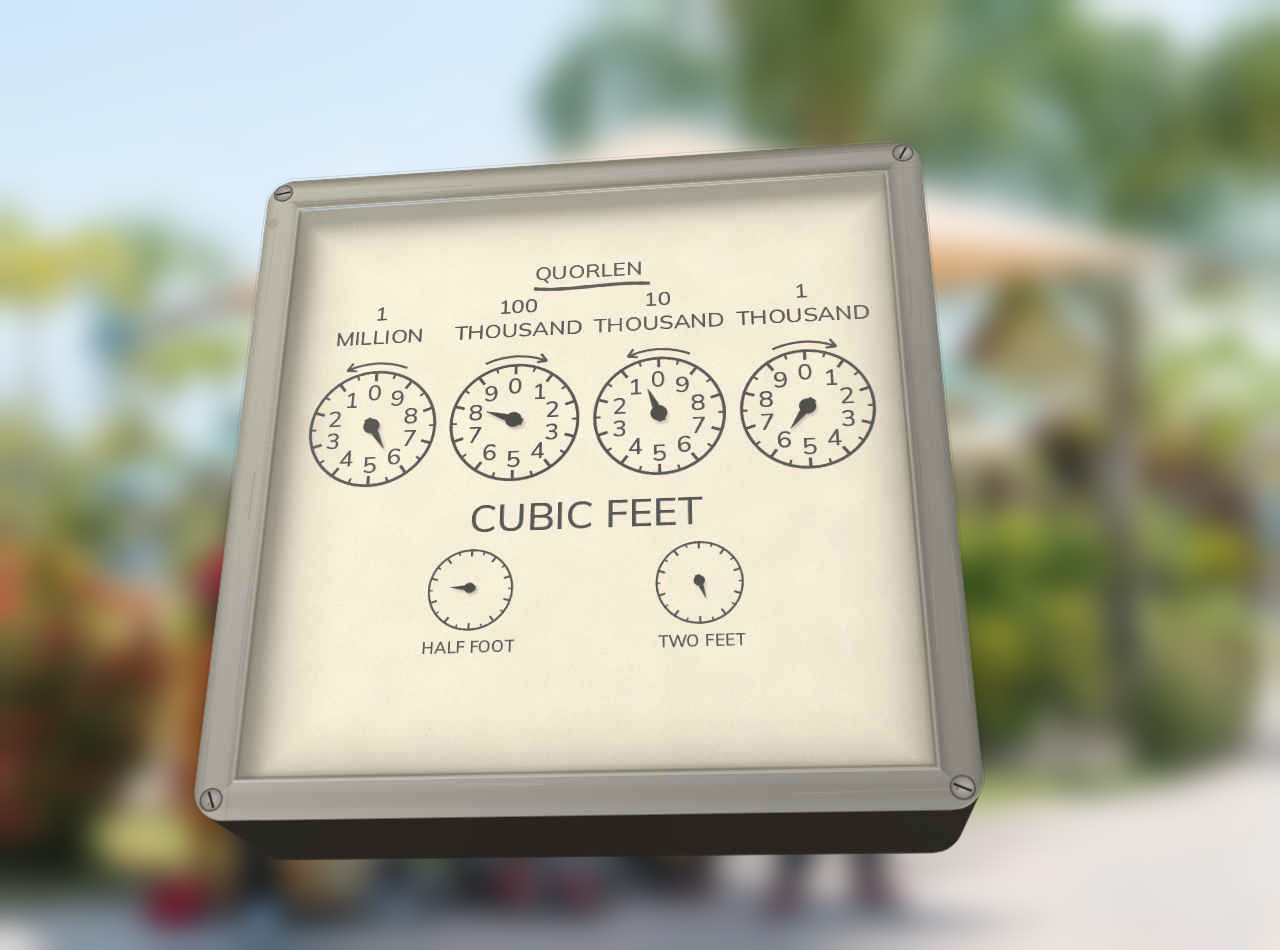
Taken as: 580600 ft³
